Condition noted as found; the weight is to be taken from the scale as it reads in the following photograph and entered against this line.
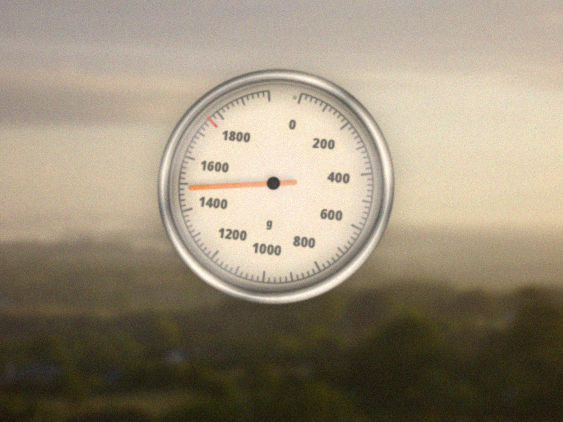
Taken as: 1480 g
